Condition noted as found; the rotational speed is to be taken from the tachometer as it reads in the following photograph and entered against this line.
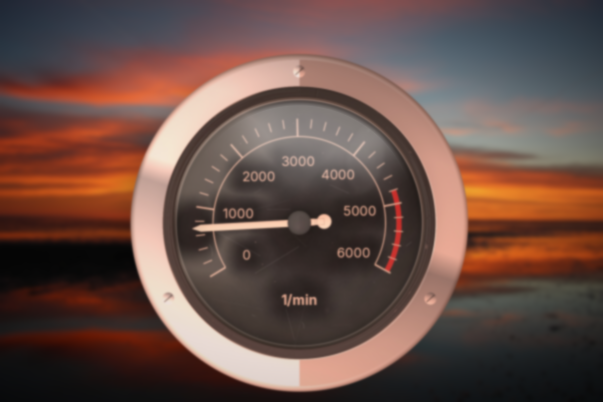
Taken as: 700 rpm
